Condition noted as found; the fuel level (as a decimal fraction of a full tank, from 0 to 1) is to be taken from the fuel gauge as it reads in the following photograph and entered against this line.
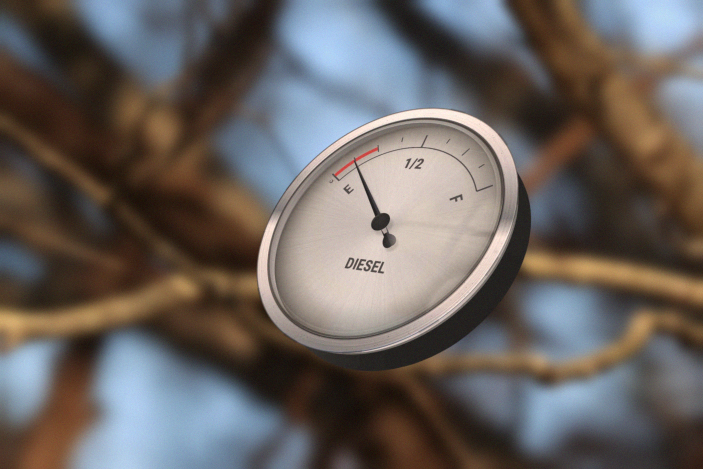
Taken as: 0.125
